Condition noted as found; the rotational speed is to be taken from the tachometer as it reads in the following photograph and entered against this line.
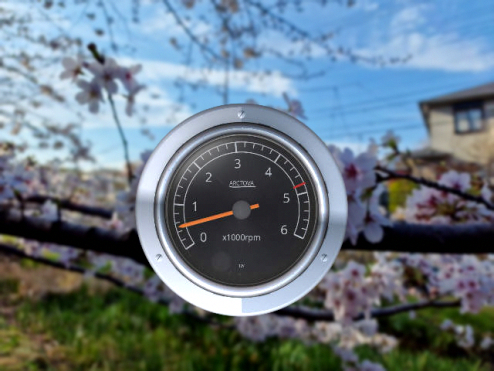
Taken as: 500 rpm
